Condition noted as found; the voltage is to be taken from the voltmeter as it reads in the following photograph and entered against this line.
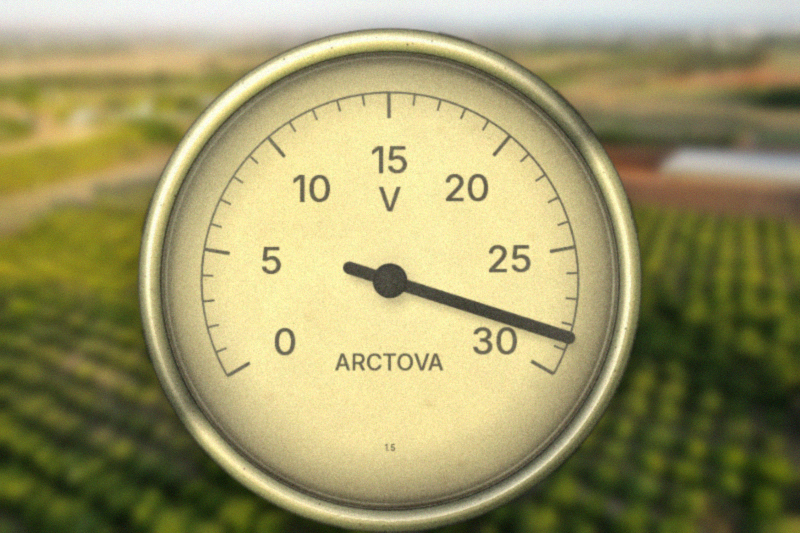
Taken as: 28.5 V
